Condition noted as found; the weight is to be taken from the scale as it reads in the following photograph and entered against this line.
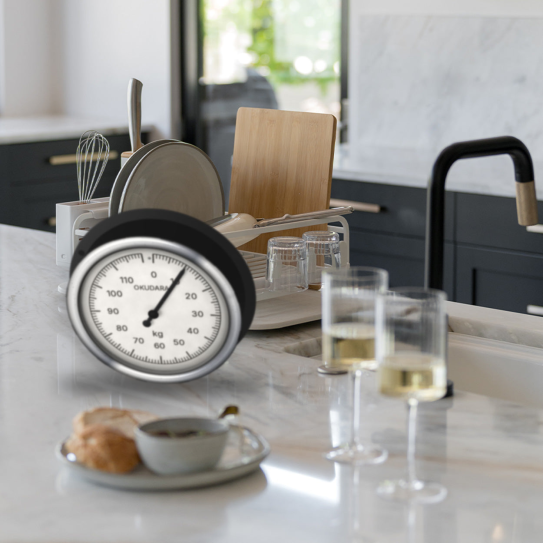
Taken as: 10 kg
